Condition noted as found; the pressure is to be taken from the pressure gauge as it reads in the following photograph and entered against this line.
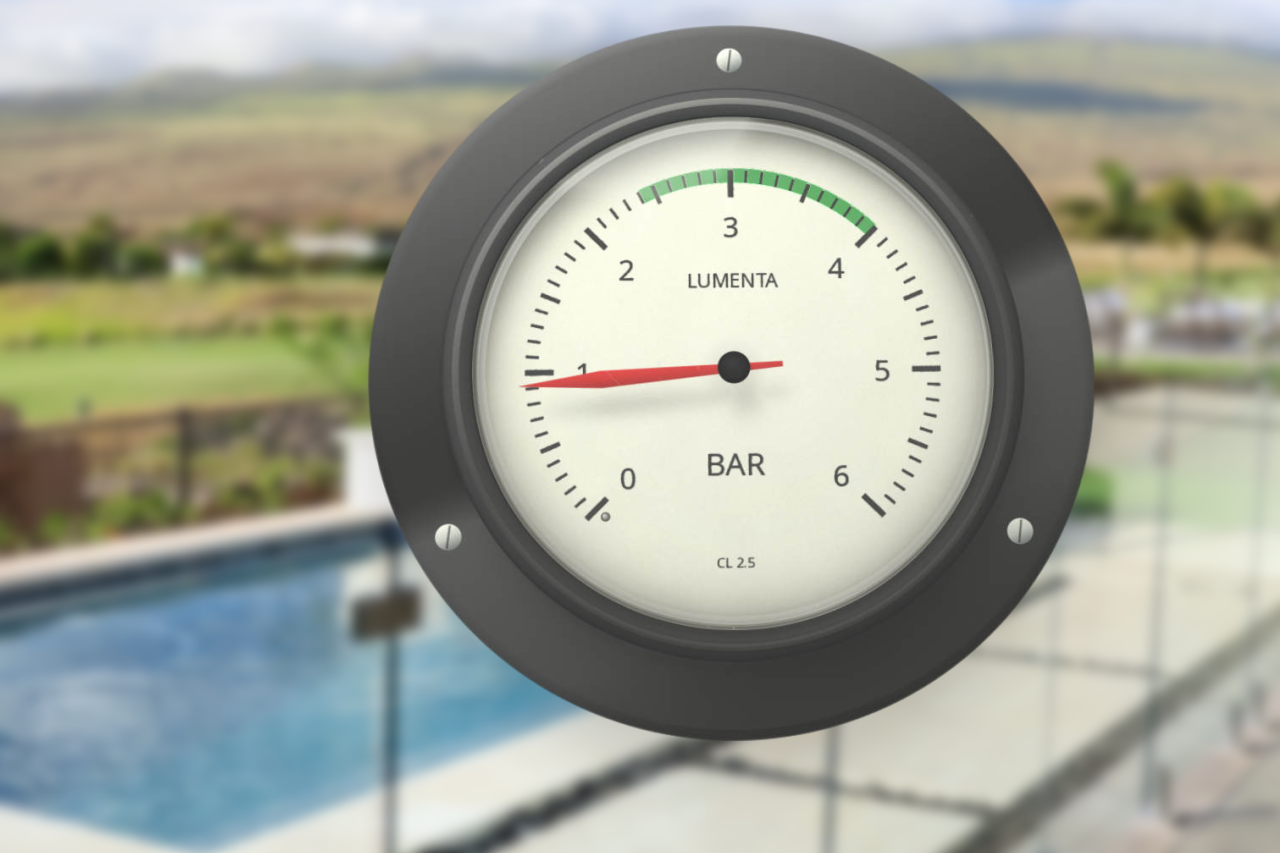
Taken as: 0.9 bar
